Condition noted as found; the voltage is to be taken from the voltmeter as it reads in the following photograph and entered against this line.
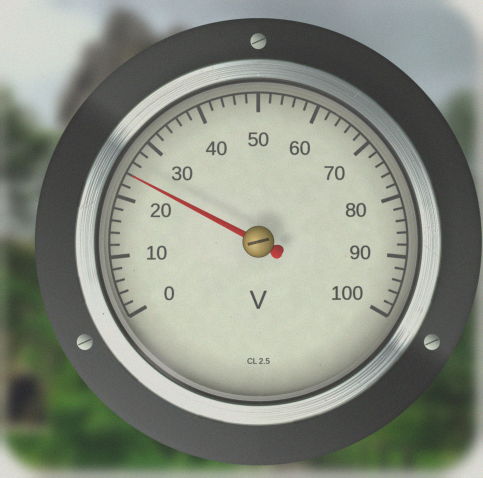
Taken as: 24 V
